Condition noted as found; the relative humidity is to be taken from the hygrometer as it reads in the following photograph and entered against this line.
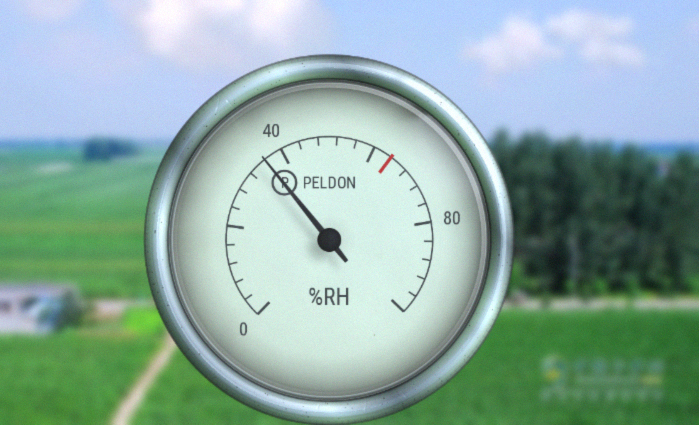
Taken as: 36 %
